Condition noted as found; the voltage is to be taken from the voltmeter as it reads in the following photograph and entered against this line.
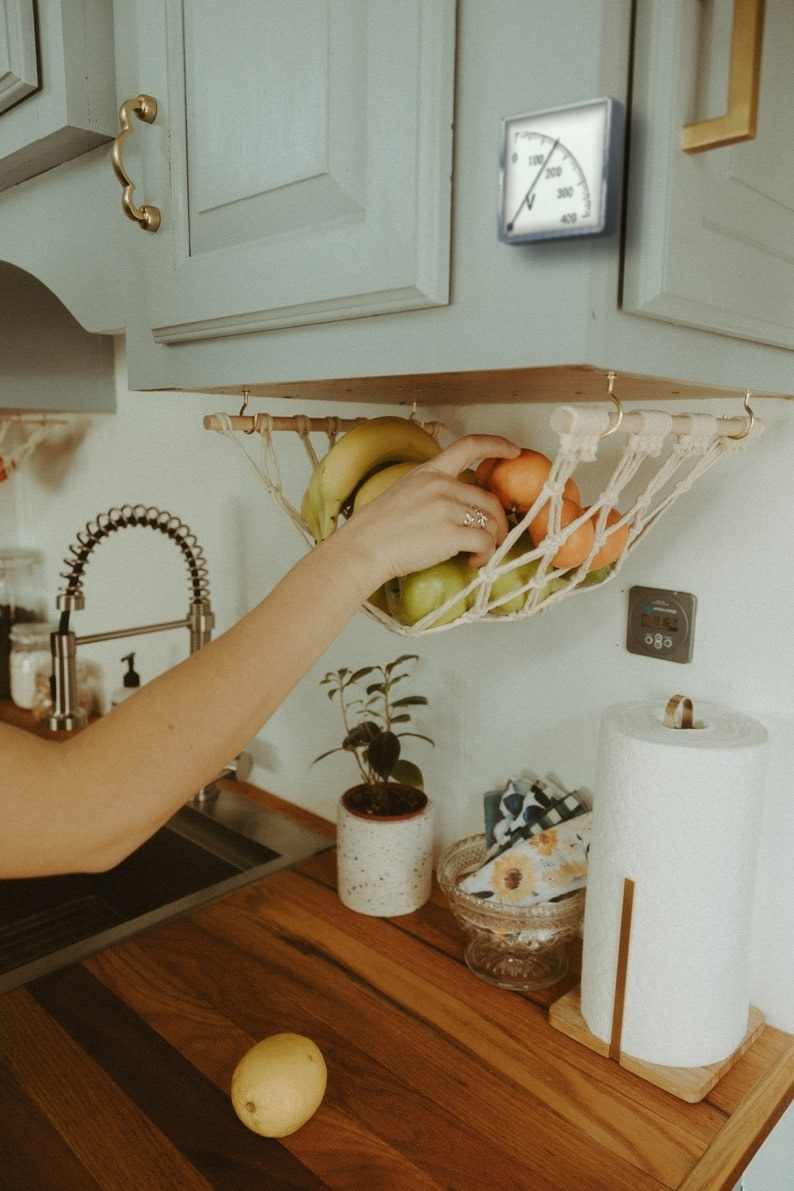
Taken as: 150 V
